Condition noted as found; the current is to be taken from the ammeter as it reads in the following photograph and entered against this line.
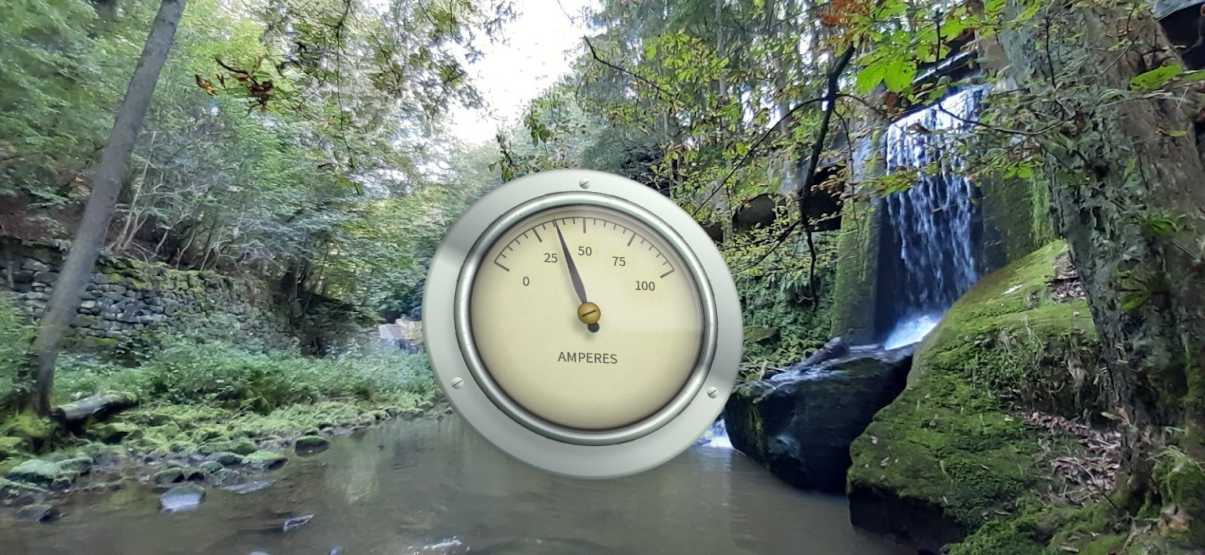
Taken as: 35 A
